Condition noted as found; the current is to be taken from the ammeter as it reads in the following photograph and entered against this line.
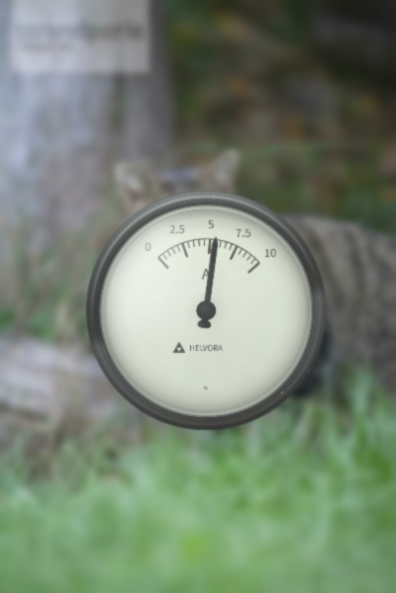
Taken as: 5.5 A
